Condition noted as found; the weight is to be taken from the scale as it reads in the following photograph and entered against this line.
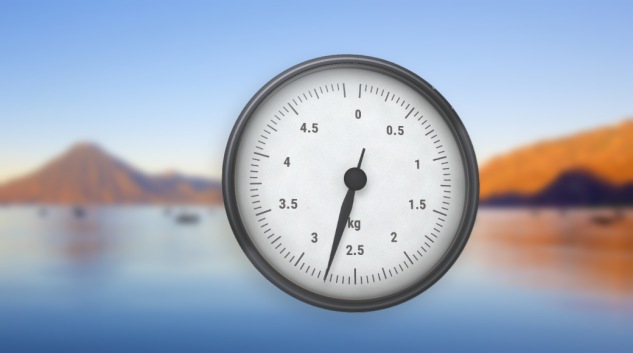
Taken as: 2.75 kg
